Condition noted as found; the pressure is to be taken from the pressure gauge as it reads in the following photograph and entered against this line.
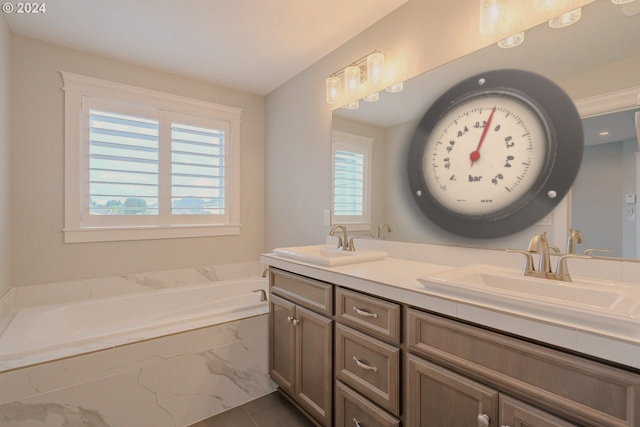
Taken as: -0.1 bar
